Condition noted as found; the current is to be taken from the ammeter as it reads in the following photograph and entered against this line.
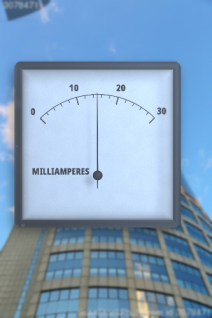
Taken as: 15 mA
